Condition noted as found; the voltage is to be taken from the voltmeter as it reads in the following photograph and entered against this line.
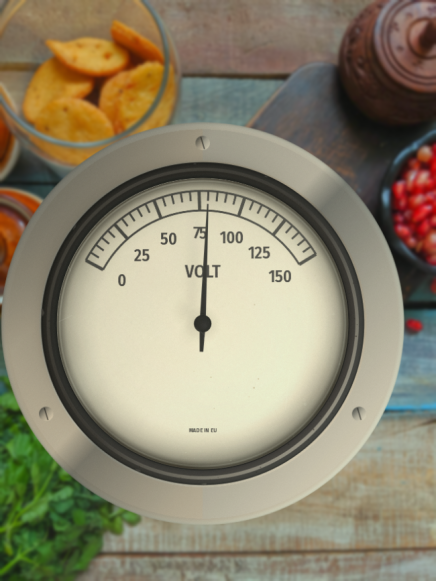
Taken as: 80 V
